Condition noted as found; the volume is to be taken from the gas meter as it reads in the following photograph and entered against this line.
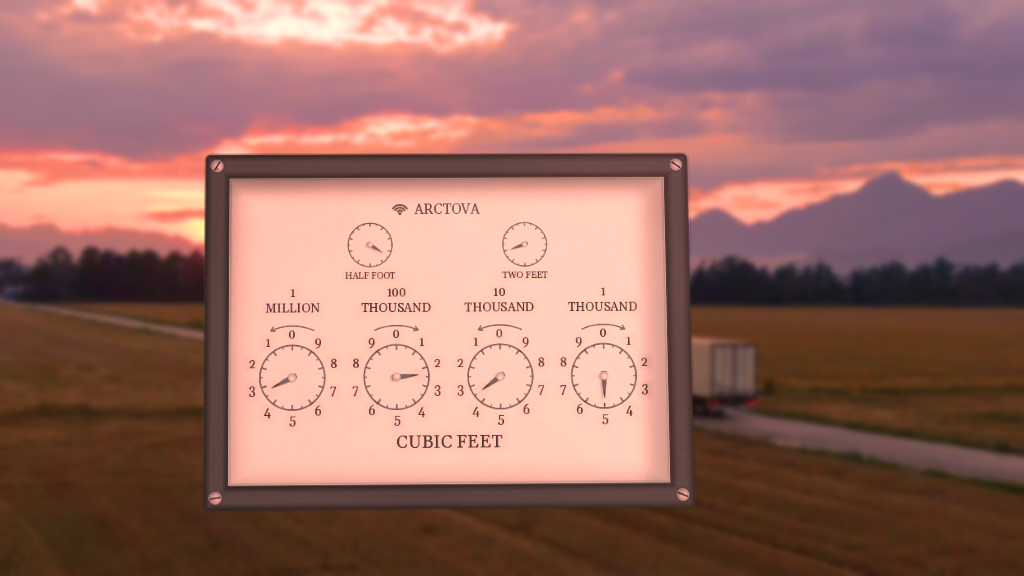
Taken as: 323500 ft³
